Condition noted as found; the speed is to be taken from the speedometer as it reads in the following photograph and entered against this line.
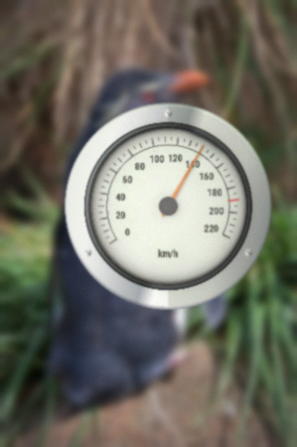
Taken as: 140 km/h
